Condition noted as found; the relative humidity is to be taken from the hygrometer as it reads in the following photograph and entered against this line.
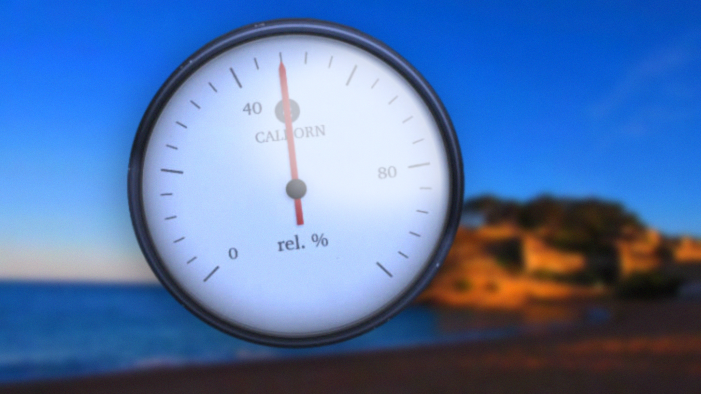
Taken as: 48 %
